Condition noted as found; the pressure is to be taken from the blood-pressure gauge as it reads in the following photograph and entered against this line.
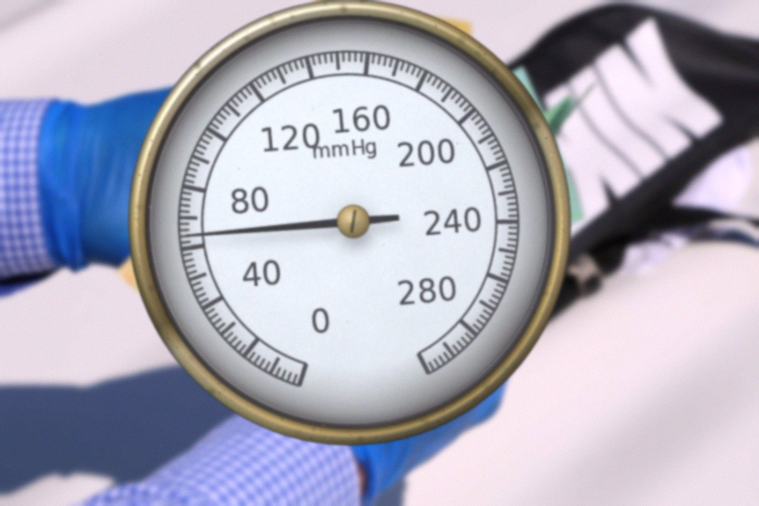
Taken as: 64 mmHg
